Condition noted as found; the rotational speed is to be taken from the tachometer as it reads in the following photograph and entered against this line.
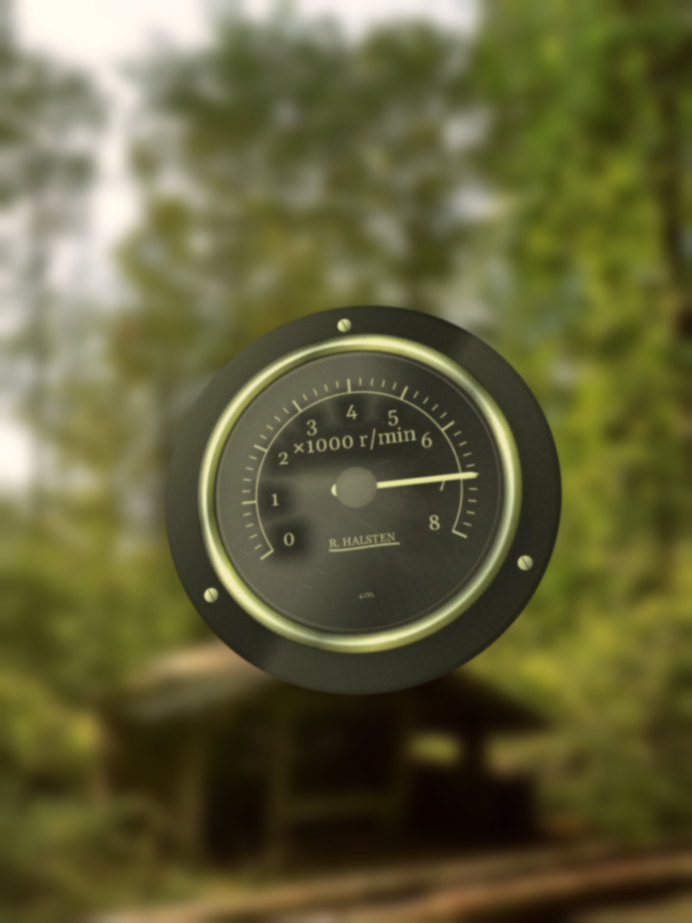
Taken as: 7000 rpm
